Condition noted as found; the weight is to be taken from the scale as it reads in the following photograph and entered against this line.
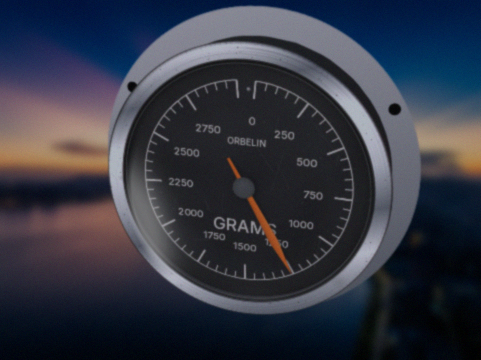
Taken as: 1250 g
